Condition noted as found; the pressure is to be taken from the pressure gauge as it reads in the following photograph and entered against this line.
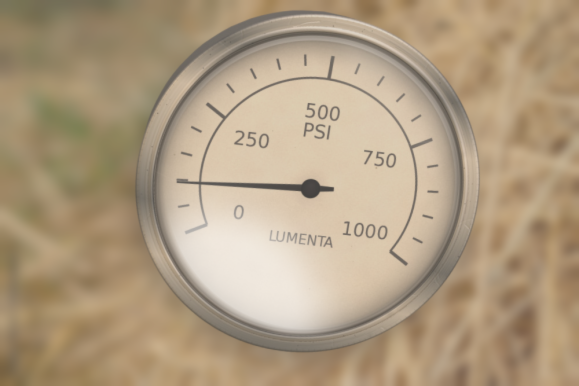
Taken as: 100 psi
